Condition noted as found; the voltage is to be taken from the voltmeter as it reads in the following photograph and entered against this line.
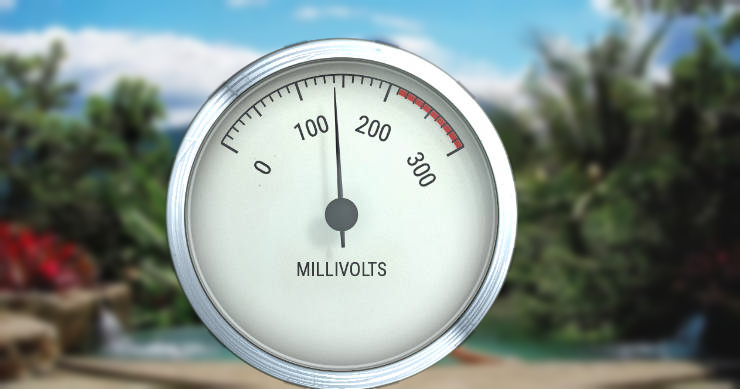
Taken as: 140 mV
